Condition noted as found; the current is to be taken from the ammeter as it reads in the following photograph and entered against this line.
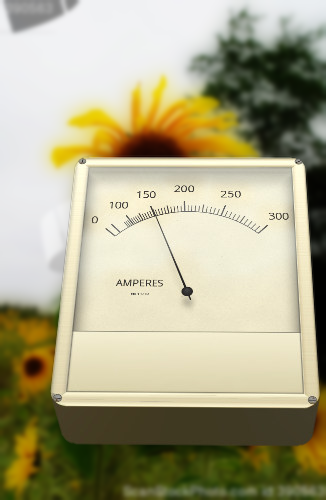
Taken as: 150 A
